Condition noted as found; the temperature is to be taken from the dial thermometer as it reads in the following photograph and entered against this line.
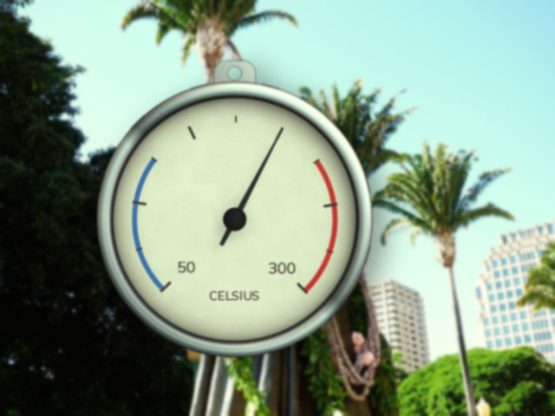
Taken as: 200 °C
